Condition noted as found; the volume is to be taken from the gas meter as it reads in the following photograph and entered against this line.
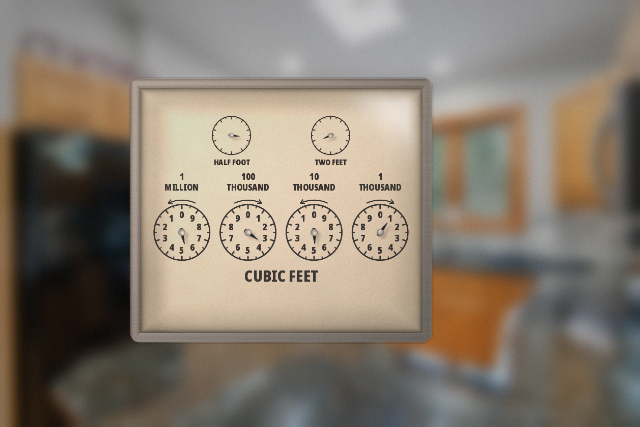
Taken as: 535100 ft³
